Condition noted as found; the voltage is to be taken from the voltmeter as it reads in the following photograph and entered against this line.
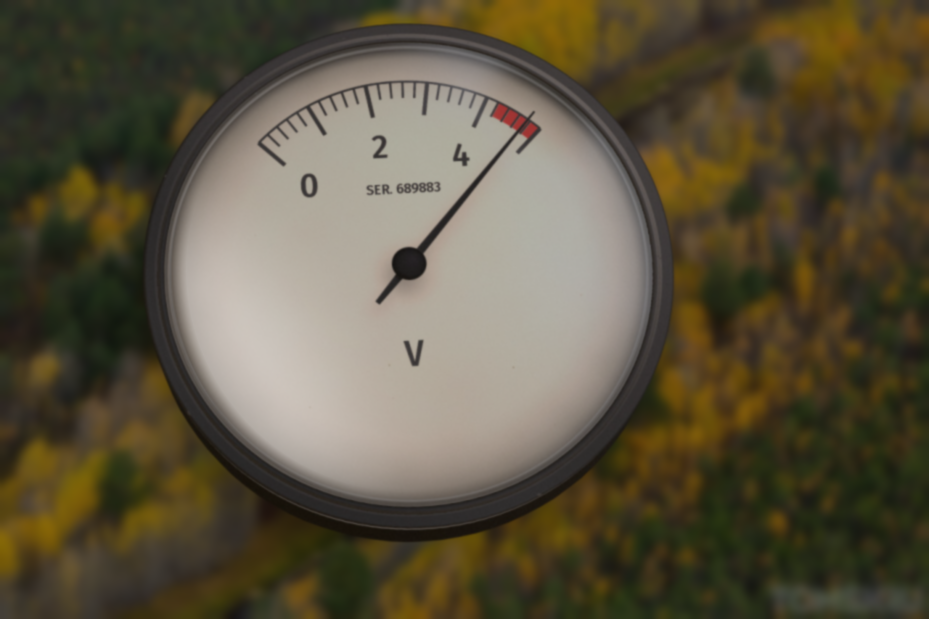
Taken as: 4.8 V
